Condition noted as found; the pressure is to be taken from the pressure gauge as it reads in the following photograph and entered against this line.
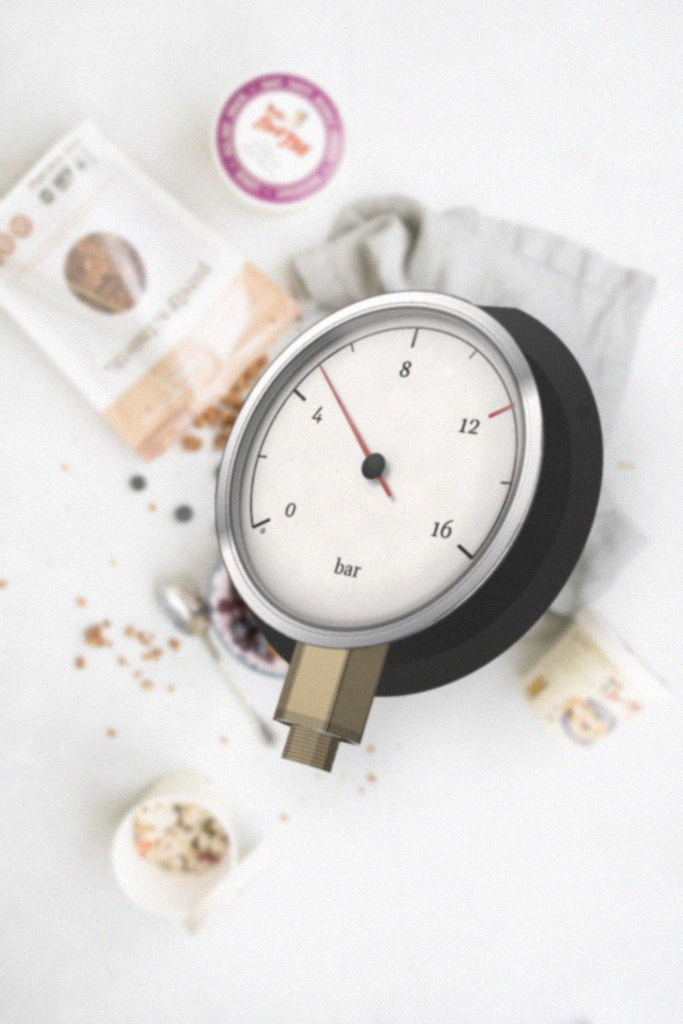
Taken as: 5 bar
